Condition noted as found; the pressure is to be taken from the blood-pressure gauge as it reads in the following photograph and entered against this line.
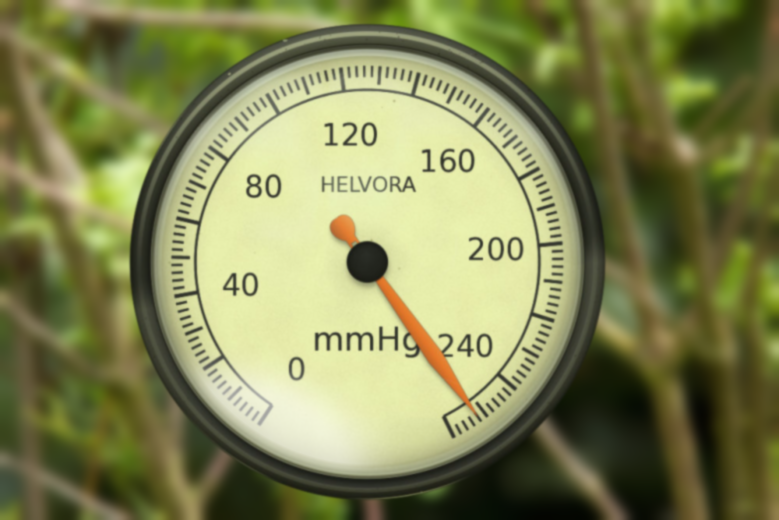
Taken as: 252 mmHg
